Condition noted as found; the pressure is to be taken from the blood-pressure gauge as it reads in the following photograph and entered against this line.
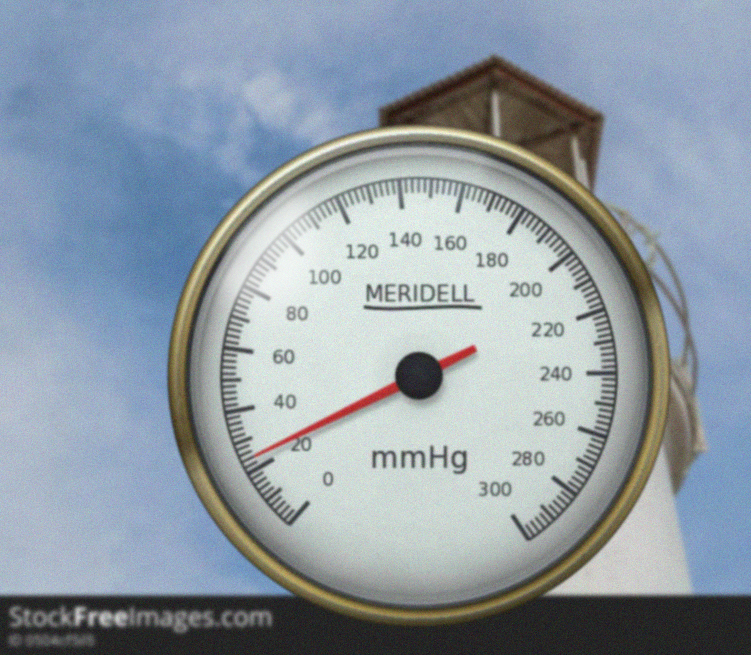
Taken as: 24 mmHg
